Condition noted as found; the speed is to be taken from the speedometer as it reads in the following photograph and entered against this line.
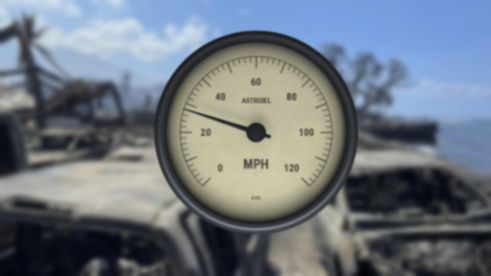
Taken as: 28 mph
